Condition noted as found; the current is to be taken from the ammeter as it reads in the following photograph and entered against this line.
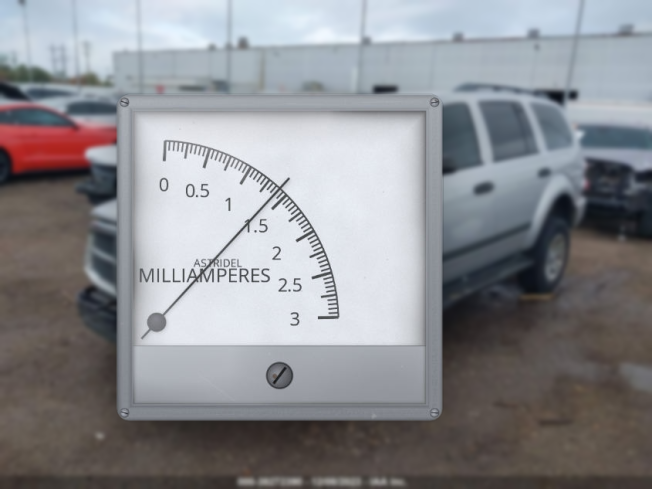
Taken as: 1.4 mA
